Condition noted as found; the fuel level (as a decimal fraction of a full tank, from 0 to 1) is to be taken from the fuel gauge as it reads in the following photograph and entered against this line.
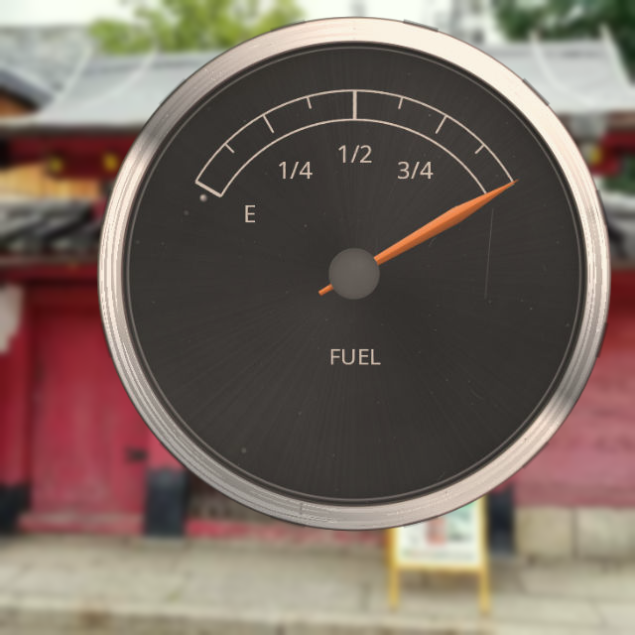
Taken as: 1
